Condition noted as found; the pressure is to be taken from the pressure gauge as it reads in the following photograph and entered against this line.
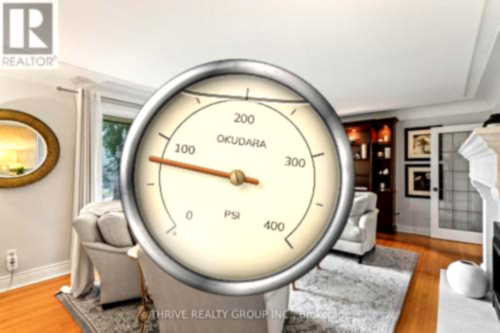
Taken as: 75 psi
